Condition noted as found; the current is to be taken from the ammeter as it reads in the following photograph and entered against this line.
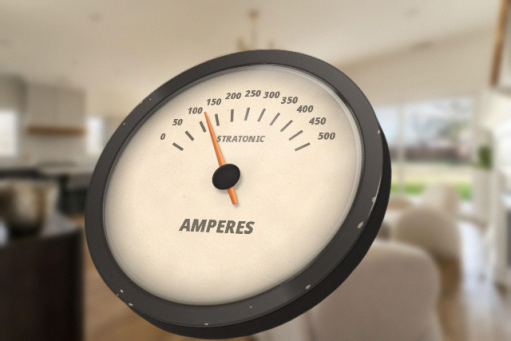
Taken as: 125 A
